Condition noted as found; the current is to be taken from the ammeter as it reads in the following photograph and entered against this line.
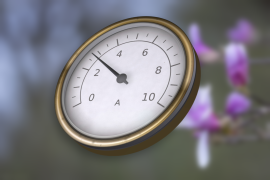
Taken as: 2.75 A
